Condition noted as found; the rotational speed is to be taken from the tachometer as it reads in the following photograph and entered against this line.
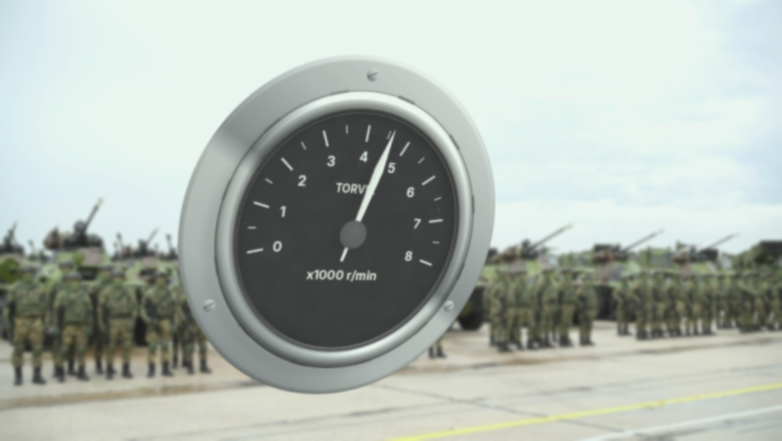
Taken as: 4500 rpm
